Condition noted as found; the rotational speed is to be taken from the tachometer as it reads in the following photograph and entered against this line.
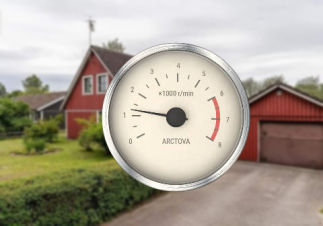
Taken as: 1250 rpm
